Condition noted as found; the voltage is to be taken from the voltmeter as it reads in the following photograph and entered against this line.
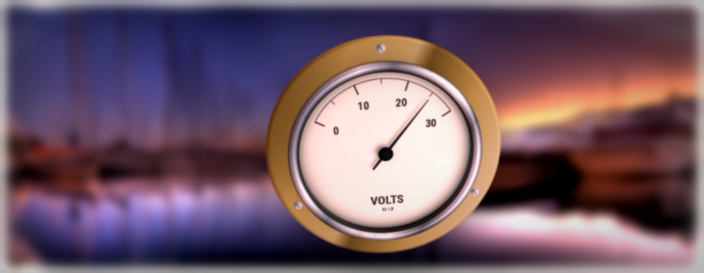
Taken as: 25 V
